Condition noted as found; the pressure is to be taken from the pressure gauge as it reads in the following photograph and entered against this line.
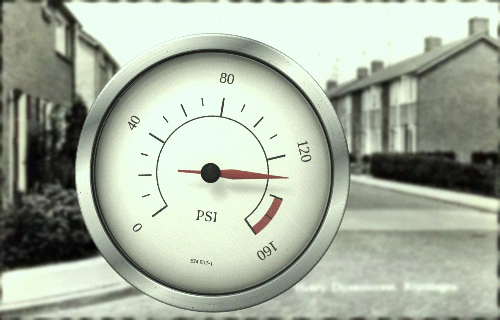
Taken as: 130 psi
